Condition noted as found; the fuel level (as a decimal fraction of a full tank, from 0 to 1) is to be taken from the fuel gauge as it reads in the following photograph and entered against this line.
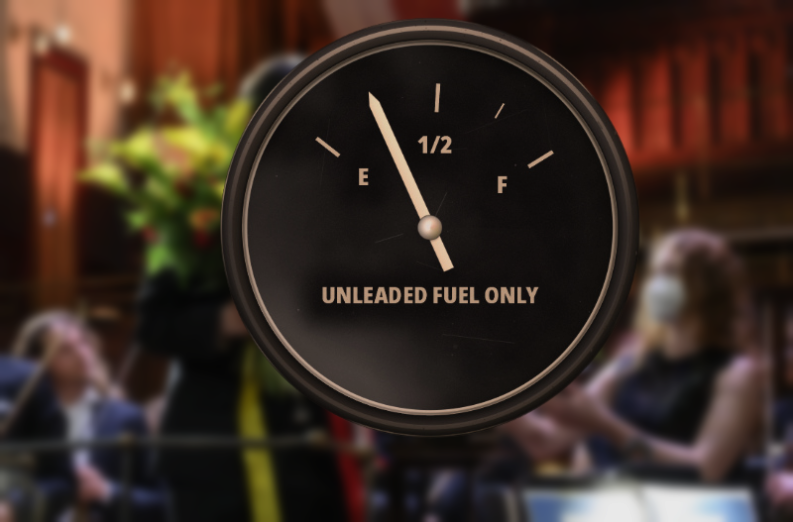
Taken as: 0.25
